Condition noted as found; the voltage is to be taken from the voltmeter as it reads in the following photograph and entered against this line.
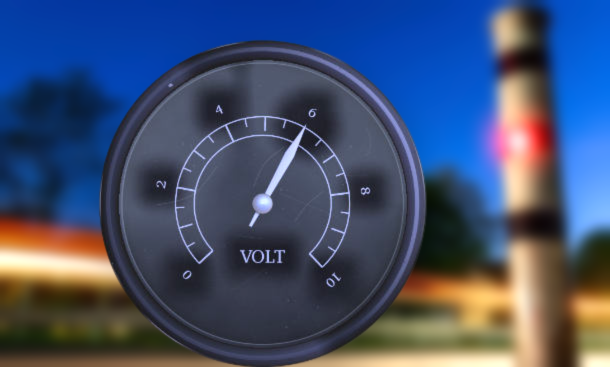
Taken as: 6 V
